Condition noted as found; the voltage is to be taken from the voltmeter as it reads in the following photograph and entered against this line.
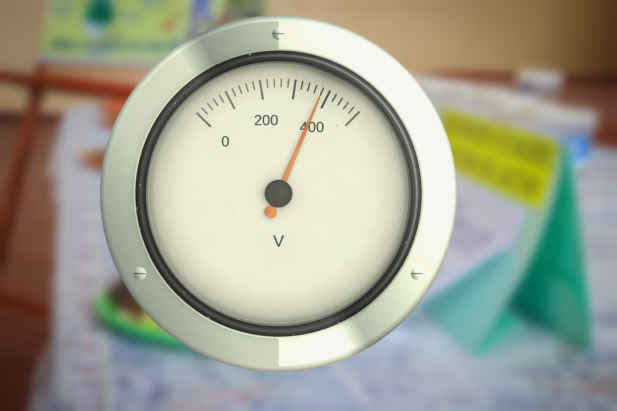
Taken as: 380 V
